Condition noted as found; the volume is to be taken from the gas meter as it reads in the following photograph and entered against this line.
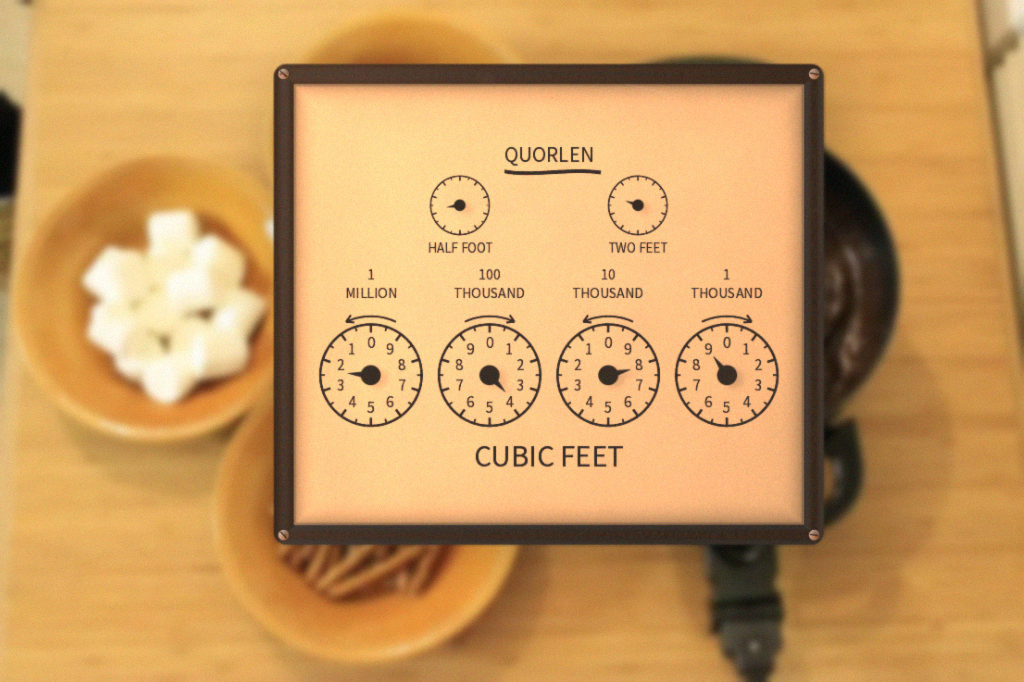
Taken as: 237900 ft³
